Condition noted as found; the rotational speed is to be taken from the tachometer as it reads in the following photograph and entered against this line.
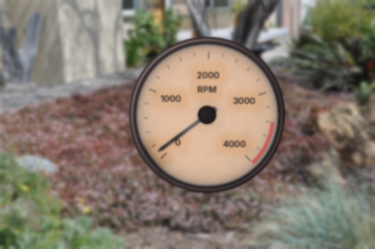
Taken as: 100 rpm
